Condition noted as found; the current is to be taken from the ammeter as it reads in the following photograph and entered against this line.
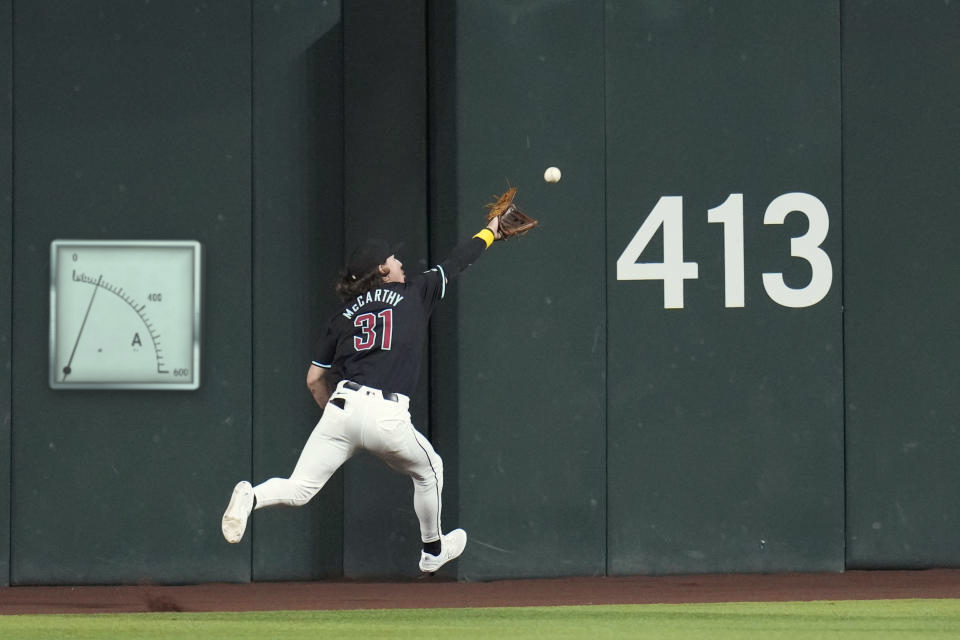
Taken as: 200 A
